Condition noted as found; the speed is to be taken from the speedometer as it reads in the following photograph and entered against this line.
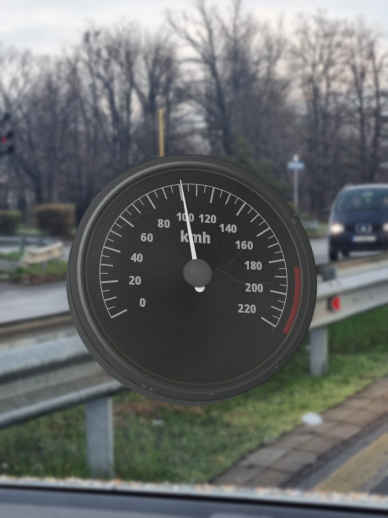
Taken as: 100 km/h
